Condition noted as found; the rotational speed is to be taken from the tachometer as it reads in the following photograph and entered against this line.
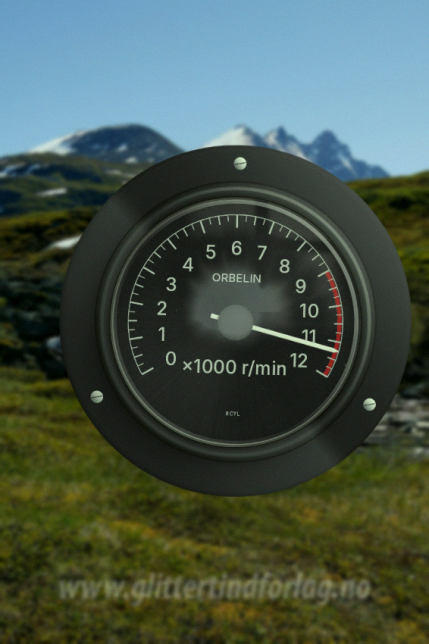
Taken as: 11250 rpm
